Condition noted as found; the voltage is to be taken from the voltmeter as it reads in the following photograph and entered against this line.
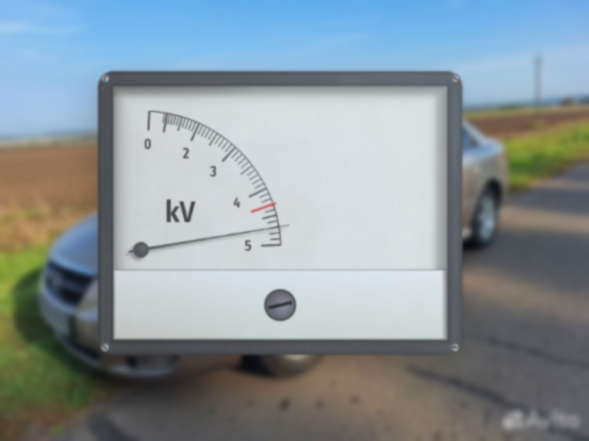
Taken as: 4.7 kV
